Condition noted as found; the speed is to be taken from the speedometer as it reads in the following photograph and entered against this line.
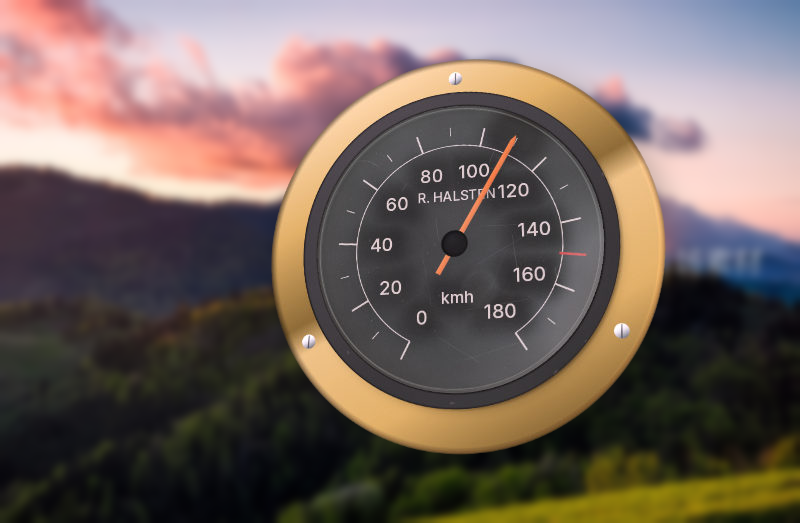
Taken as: 110 km/h
